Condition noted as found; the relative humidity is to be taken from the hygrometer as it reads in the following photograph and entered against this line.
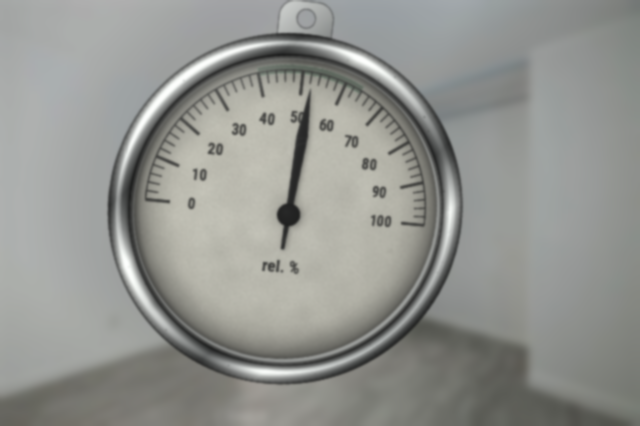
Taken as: 52 %
